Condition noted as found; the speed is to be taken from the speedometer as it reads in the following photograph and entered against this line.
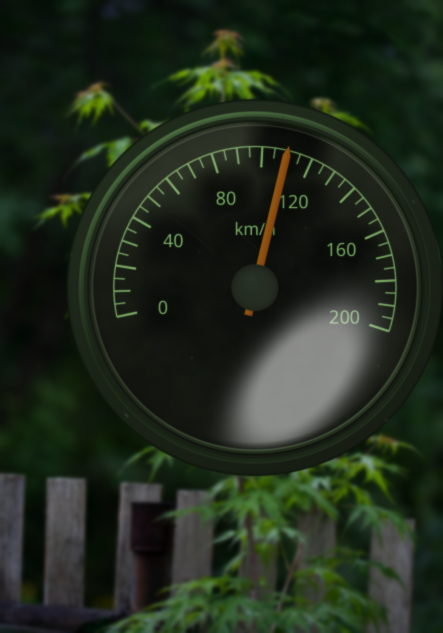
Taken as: 110 km/h
